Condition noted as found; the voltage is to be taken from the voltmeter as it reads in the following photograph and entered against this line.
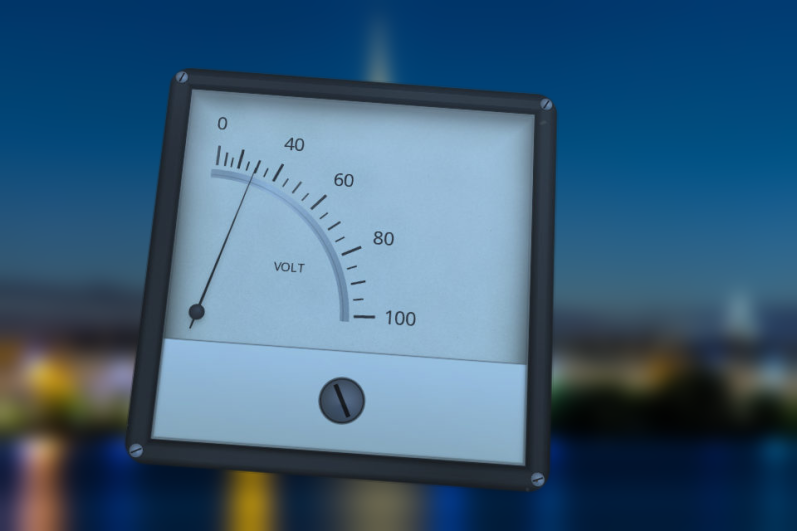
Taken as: 30 V
